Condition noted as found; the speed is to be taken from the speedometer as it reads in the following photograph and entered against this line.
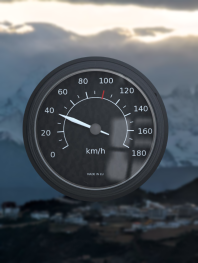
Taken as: 40 km/h
